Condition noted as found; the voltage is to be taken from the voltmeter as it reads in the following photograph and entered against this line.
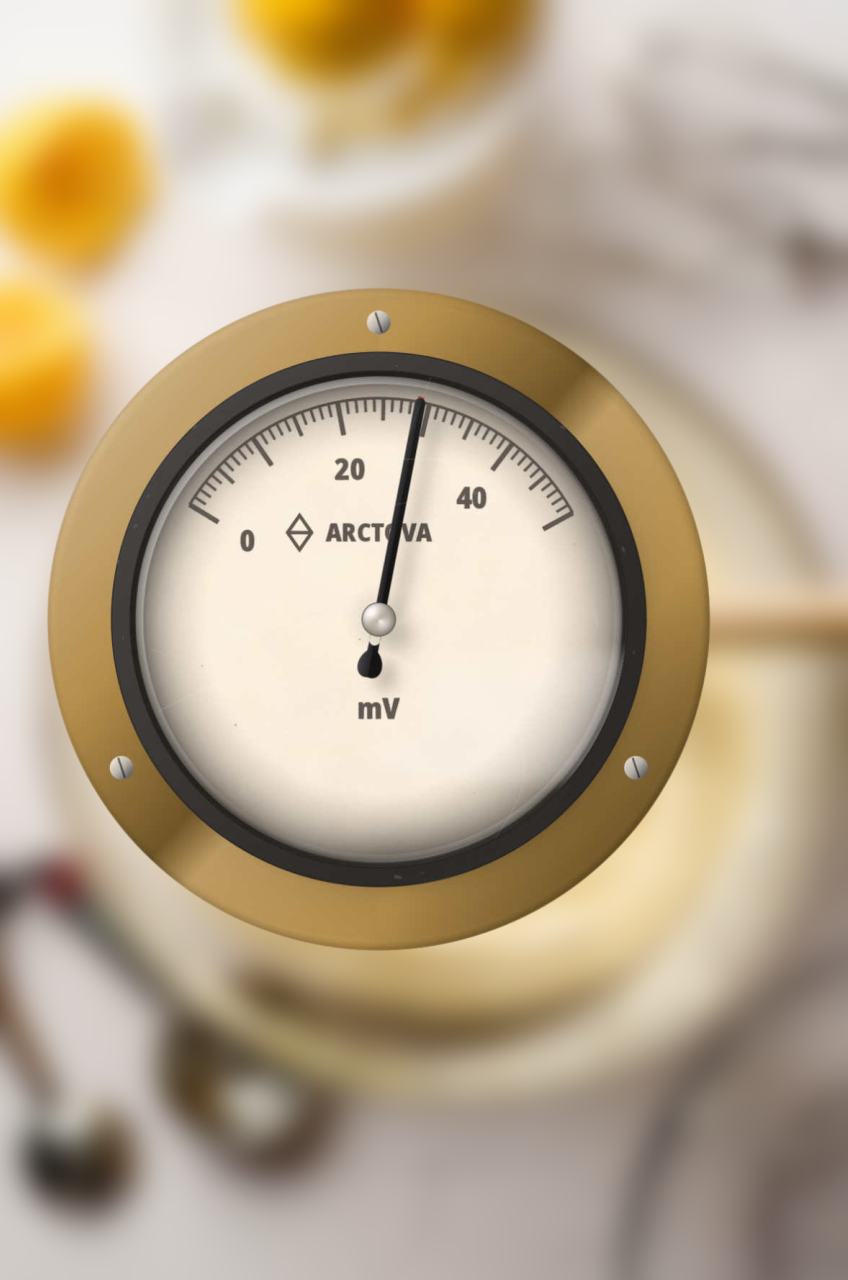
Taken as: 29 mV
